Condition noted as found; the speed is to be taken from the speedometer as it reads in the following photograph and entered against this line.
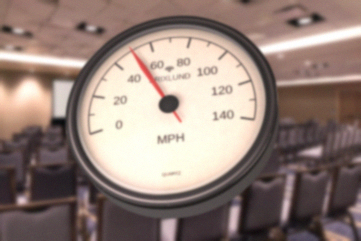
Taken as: 50 mph
